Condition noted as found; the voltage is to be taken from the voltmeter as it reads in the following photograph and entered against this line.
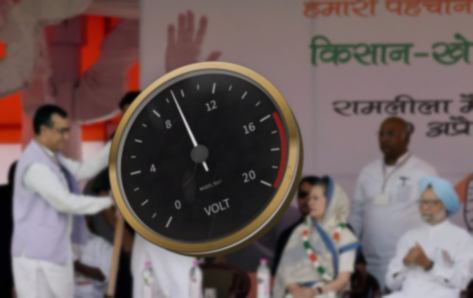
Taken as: 9.5 V
